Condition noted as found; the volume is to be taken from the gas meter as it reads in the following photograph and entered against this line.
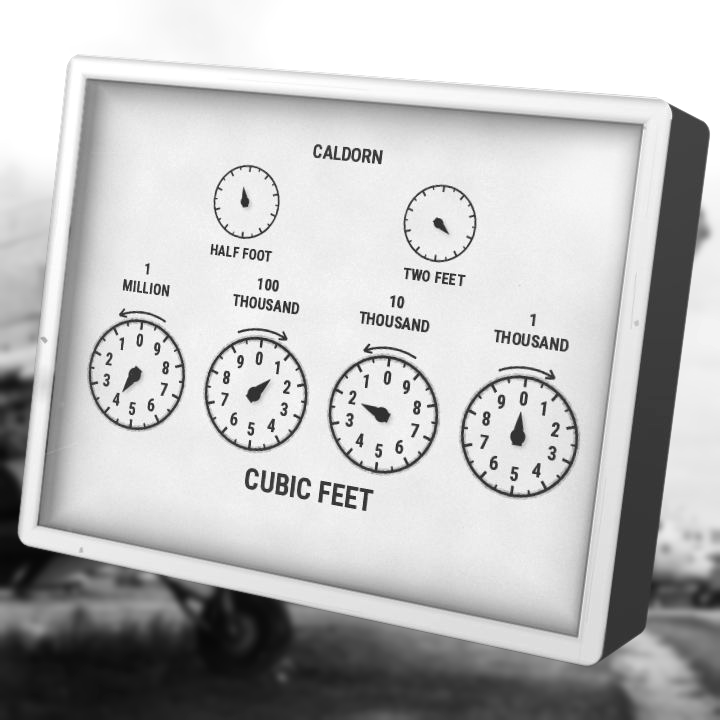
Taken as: 412000 ft³
